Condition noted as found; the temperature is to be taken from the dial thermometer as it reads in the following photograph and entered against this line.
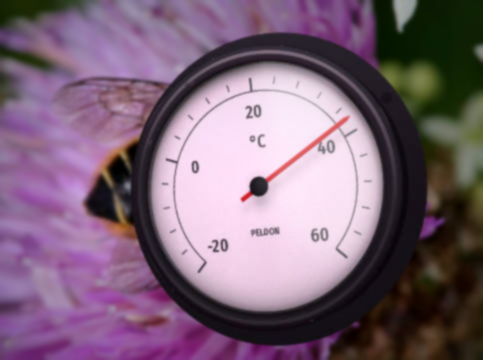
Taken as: 38 °C
